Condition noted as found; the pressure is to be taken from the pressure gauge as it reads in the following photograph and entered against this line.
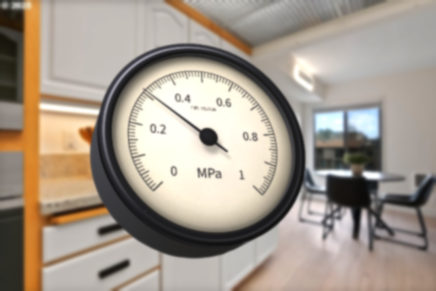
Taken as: 0.3 MPa
